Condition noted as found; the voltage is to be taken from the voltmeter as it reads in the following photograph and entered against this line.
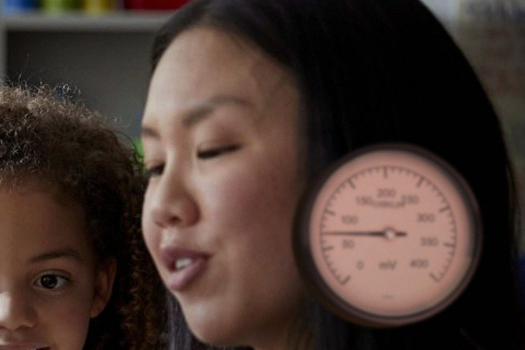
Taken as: 70 mV
